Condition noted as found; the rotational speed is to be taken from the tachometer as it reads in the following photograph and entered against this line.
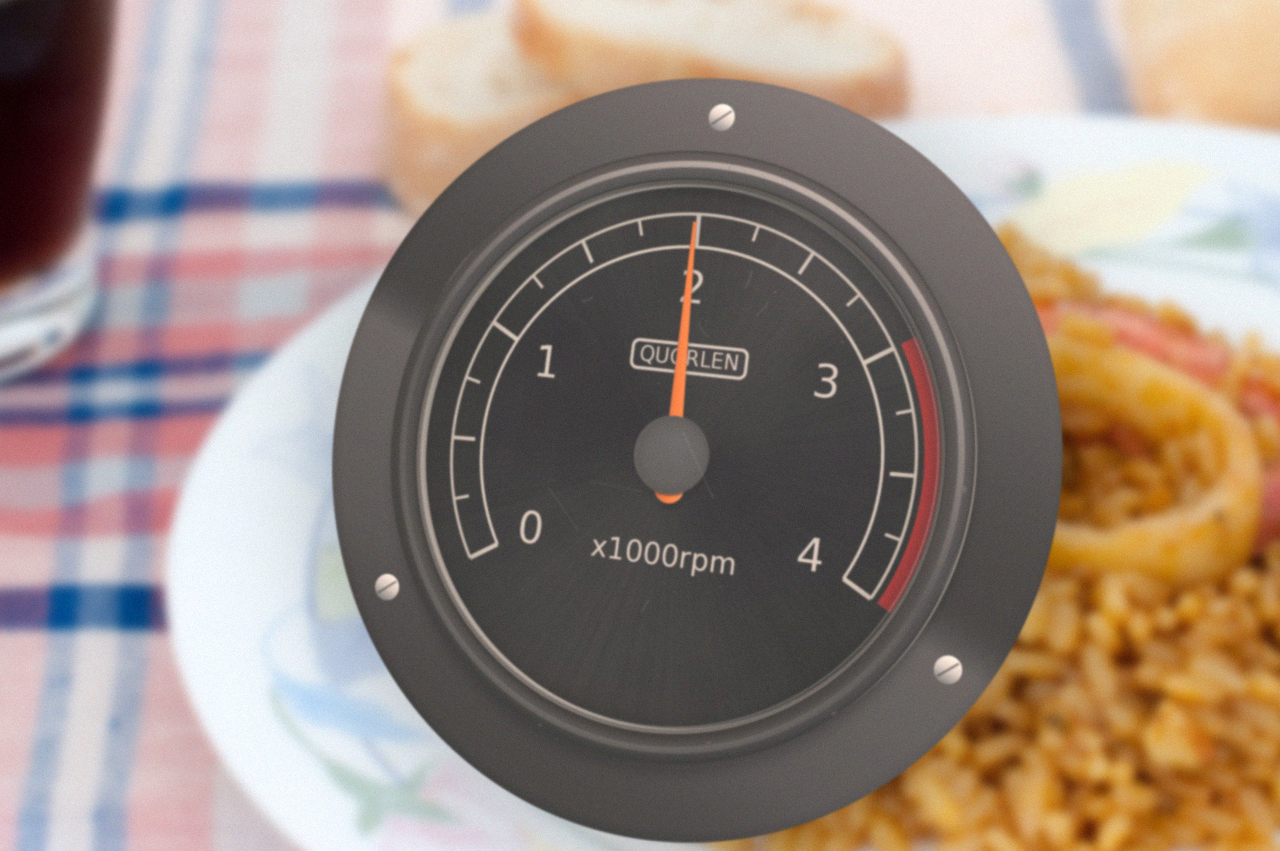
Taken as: 2000 rpm
